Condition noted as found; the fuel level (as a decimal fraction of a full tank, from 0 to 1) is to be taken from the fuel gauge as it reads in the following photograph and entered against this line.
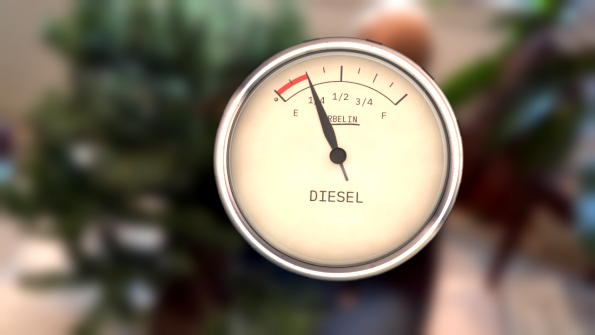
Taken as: 0.25
